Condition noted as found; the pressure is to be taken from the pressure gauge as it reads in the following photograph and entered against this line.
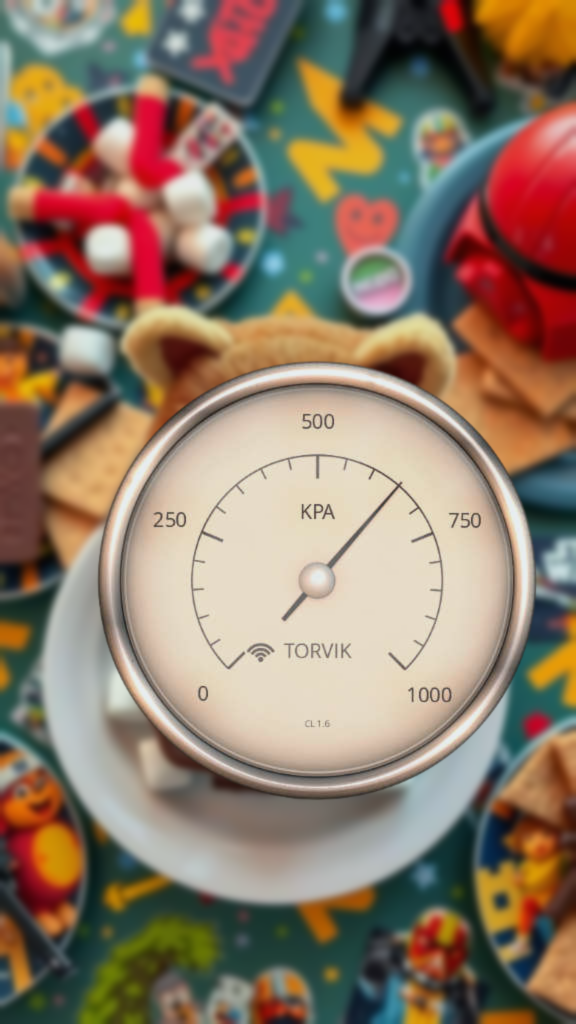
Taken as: 650 kPa
